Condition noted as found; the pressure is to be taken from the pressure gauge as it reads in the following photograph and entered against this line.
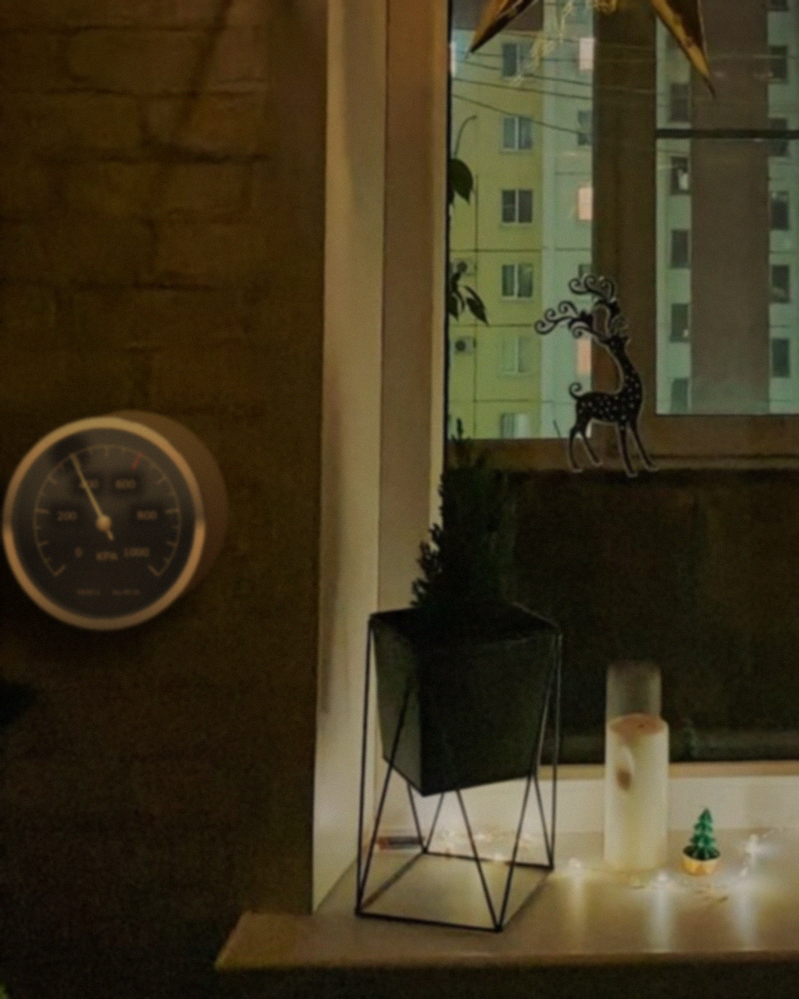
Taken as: 400 kPa
